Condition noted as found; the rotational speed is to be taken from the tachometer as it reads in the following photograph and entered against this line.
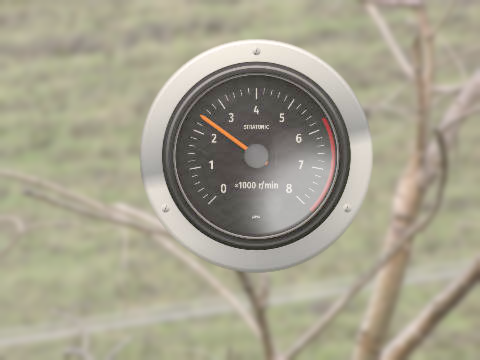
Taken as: 2400 rpm
